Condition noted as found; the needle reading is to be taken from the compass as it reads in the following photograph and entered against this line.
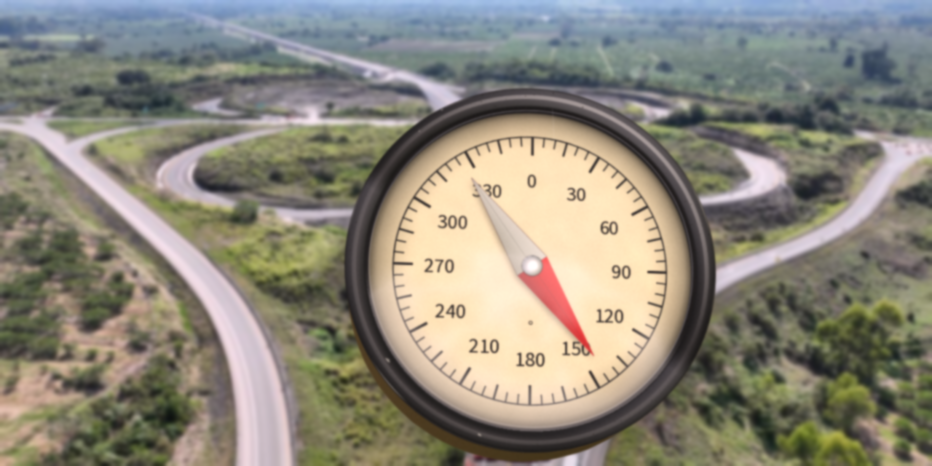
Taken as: 145 °
